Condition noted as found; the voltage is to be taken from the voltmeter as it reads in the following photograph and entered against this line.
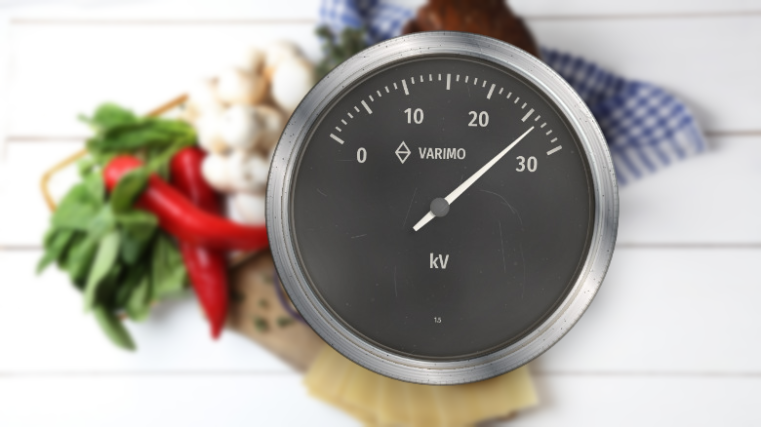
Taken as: 26.5 kV
